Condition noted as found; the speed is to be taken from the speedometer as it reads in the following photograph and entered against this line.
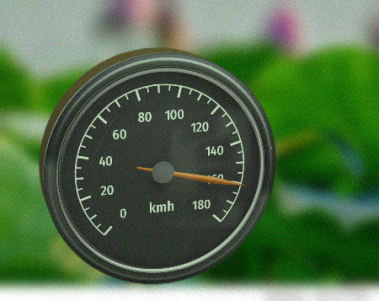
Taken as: 160 km/h
